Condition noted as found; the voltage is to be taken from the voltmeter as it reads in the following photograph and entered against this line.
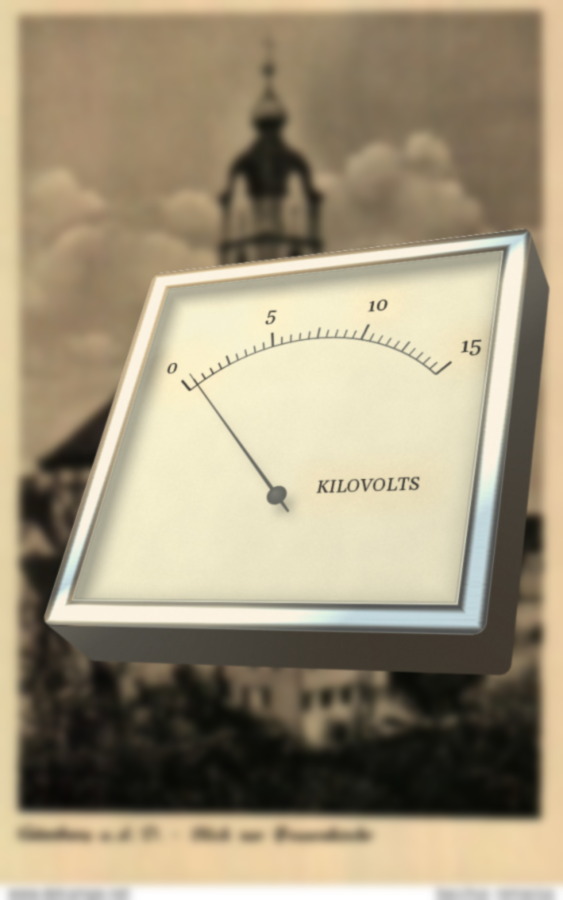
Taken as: 0.5 kV
